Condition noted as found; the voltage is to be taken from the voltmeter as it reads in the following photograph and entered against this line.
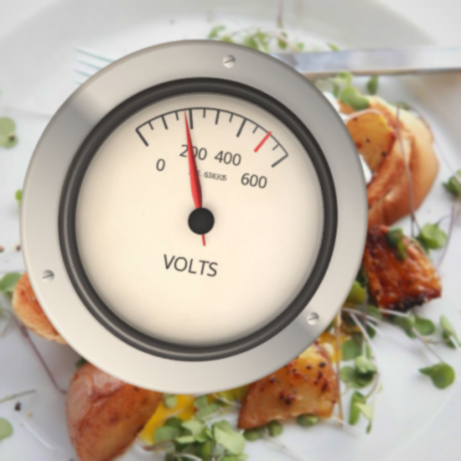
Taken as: 175 V
